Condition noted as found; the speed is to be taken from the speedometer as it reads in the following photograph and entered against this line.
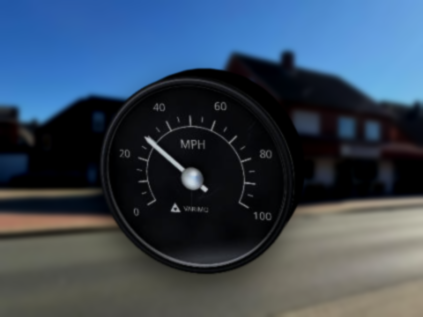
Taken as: 30 mph
